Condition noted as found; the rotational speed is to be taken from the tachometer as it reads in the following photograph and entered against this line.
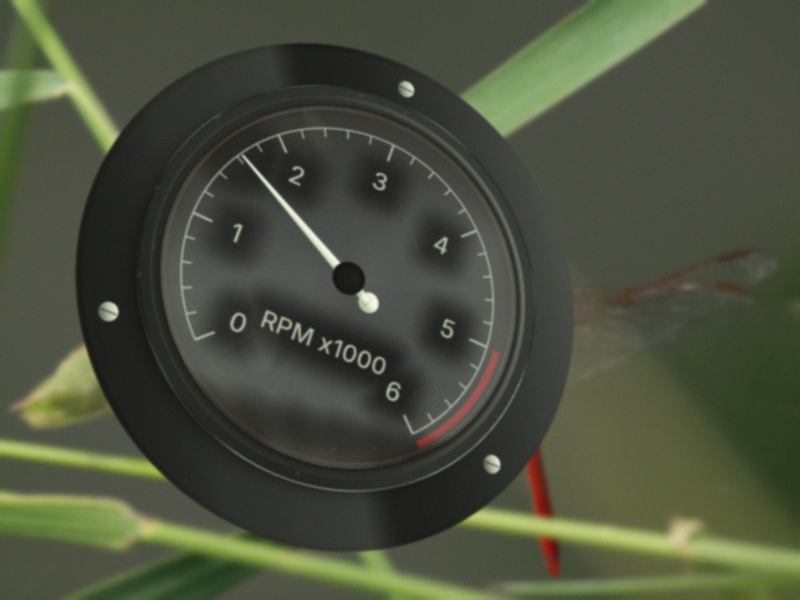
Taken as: 1600 rpm
